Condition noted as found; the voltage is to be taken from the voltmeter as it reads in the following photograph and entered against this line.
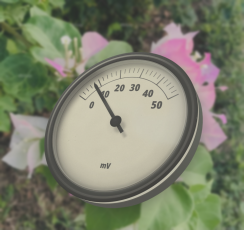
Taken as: 8 mV
